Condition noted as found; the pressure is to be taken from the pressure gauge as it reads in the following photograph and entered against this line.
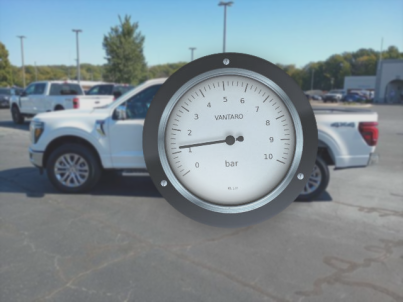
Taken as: 1.2 bar
